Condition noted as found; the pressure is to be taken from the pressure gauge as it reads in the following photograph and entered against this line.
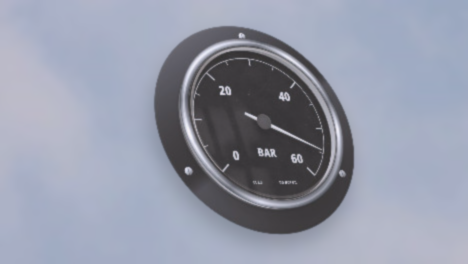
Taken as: 55 bar
